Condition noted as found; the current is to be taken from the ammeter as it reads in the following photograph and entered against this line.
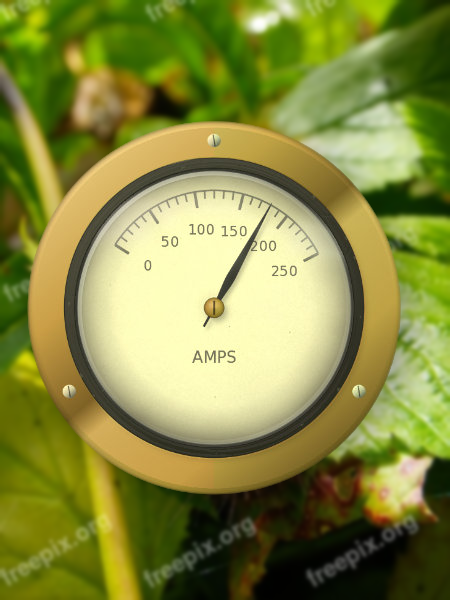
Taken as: 180 A
